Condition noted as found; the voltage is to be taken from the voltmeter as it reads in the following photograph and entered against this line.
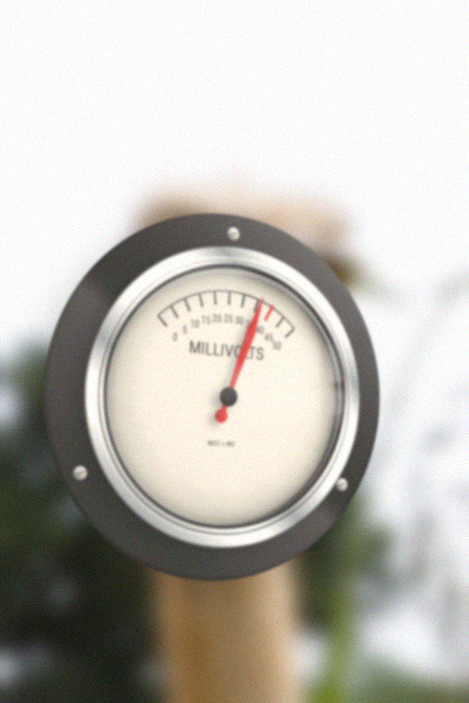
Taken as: 35 mV
